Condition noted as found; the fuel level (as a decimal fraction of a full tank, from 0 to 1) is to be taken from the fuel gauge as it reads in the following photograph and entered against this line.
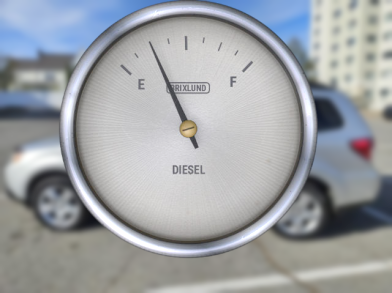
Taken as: 0.25
